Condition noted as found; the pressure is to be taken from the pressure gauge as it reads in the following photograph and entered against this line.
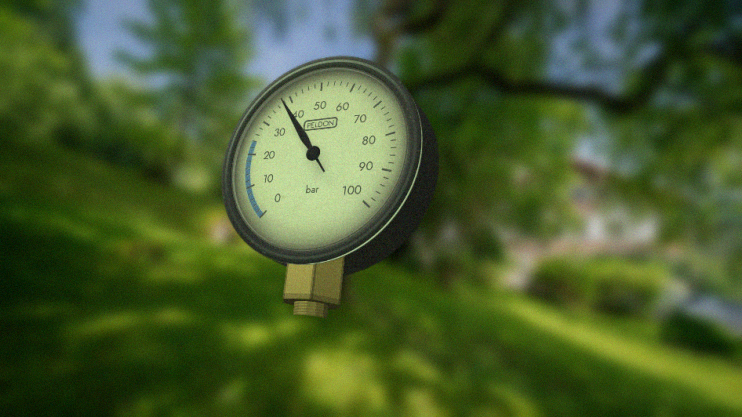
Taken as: 38 bar
